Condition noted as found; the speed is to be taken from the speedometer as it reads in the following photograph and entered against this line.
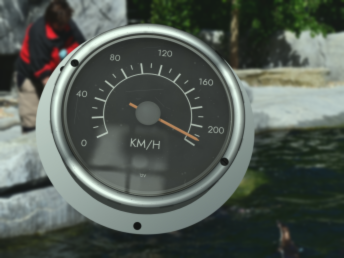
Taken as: 215 km/h
